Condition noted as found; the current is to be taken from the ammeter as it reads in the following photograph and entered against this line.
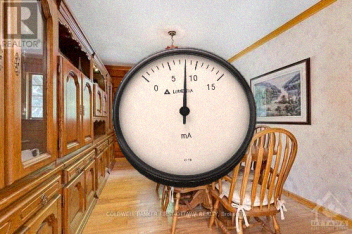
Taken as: 8 mA
